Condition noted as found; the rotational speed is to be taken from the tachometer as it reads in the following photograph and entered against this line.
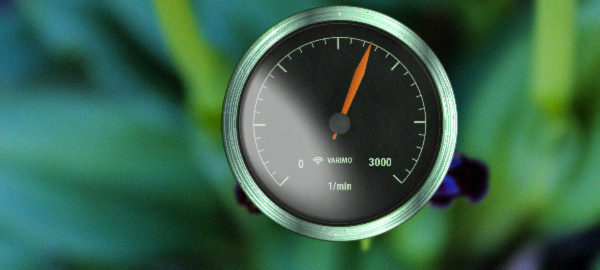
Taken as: 1750 rpm
